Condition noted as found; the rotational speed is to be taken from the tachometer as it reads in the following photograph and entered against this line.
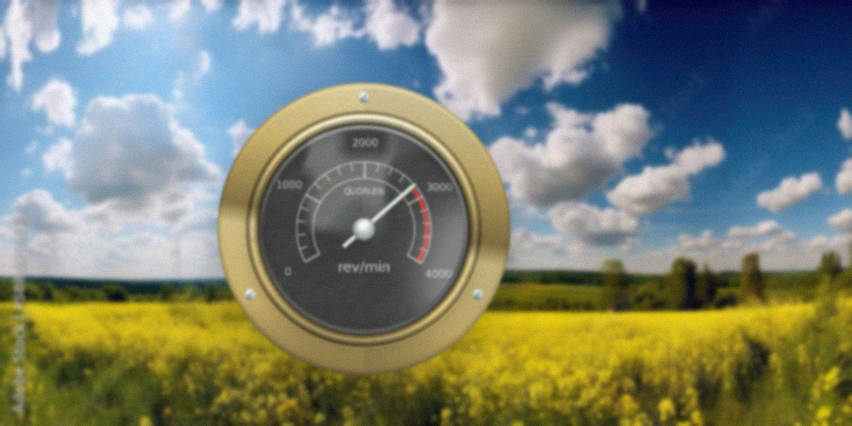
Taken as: 2800 rpm
